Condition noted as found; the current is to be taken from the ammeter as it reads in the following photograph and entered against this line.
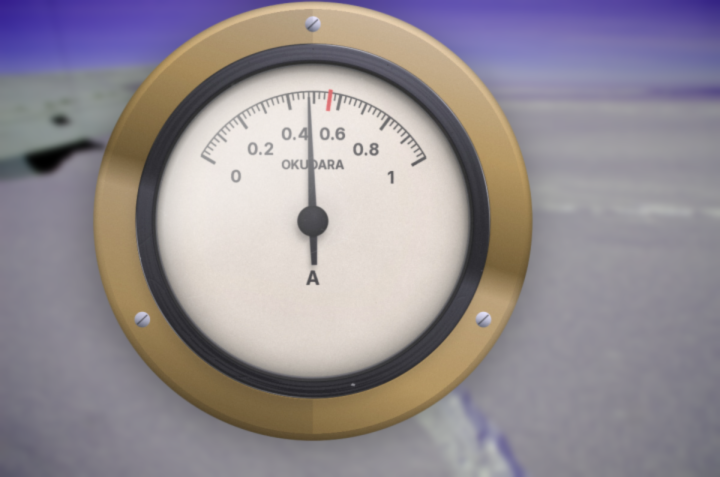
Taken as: 0.48 A
